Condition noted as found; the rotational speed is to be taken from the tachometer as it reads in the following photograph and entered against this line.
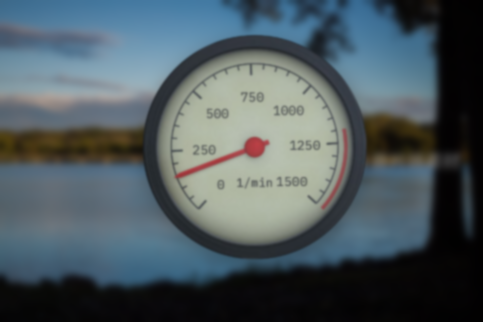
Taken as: 150 rpm
